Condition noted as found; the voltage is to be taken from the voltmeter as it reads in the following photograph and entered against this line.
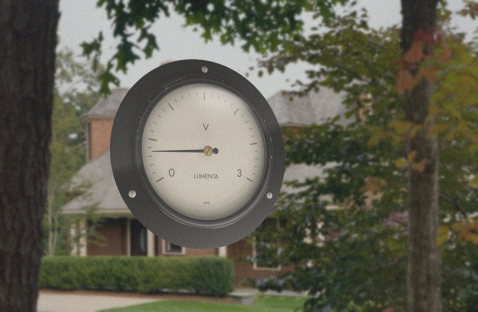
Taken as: 0.35 V
